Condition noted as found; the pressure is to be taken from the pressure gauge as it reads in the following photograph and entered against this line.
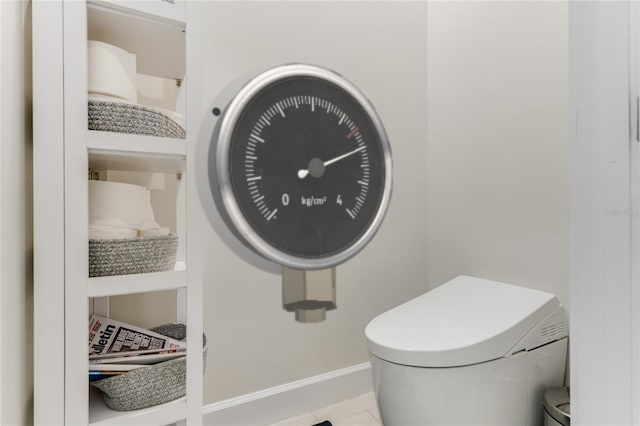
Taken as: 3 kg/cm²
